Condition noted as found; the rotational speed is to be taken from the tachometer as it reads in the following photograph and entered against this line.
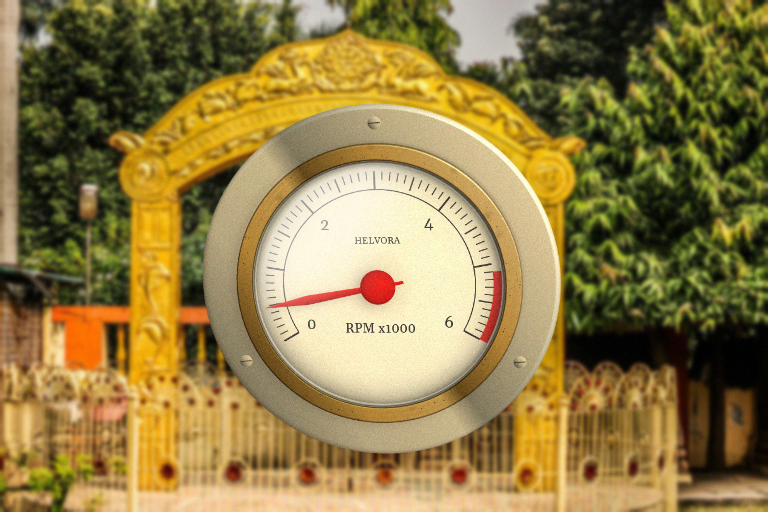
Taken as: 500 rpm
